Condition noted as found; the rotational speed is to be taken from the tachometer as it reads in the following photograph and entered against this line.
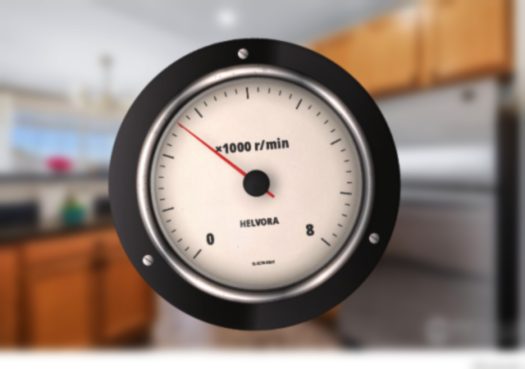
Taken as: 2600 rpm
